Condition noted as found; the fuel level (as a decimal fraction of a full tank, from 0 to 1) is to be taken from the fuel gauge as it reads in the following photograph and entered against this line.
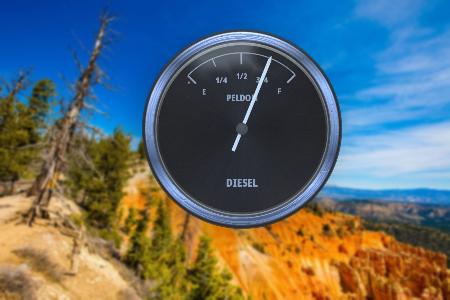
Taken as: 0.75
